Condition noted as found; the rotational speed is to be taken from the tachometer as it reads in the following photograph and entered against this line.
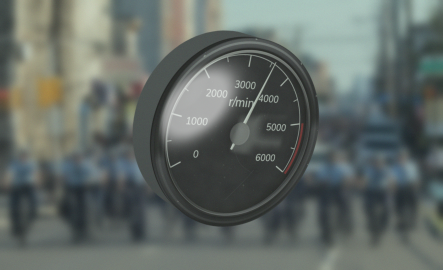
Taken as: 3500 rpm
